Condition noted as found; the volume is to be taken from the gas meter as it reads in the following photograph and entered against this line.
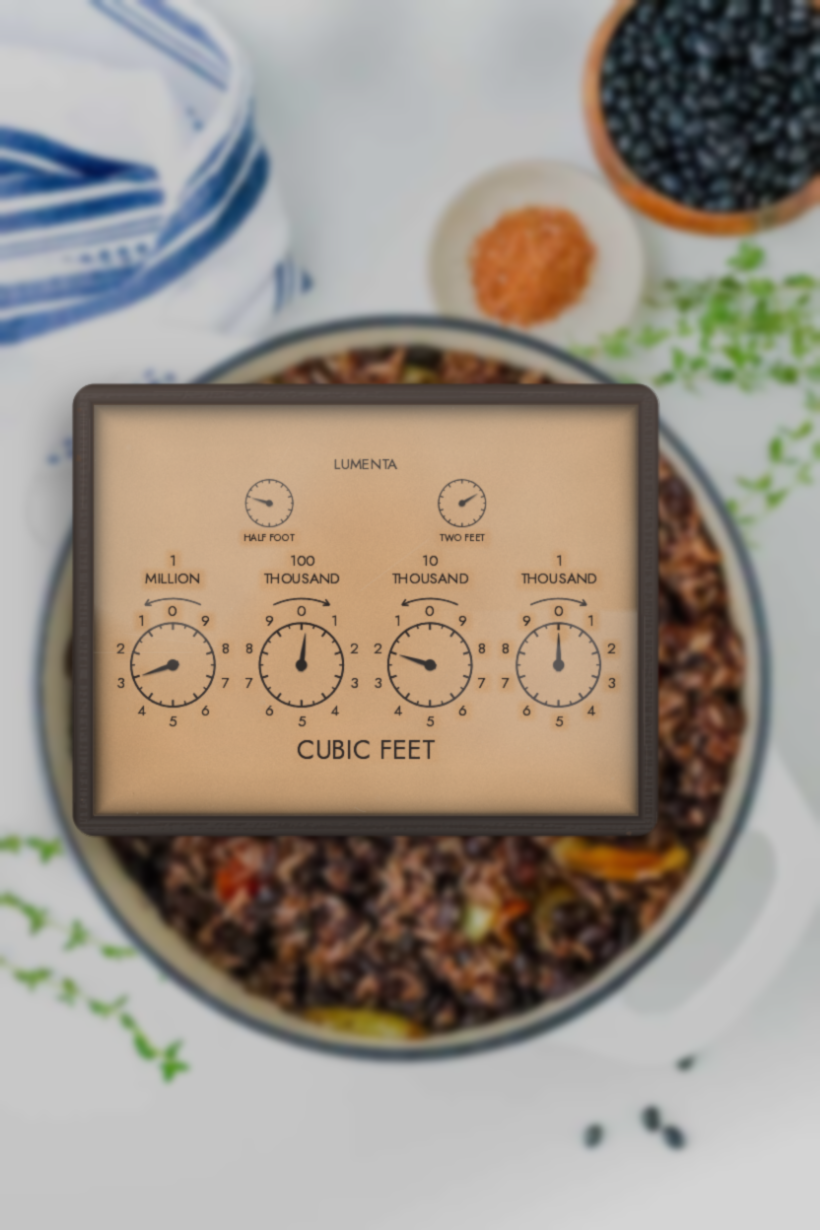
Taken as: 302000 ft³
